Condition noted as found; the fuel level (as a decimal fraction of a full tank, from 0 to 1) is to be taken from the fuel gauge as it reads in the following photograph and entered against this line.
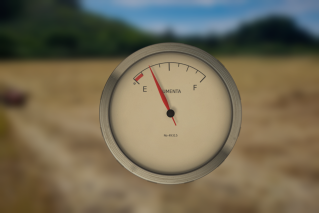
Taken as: 0.25
